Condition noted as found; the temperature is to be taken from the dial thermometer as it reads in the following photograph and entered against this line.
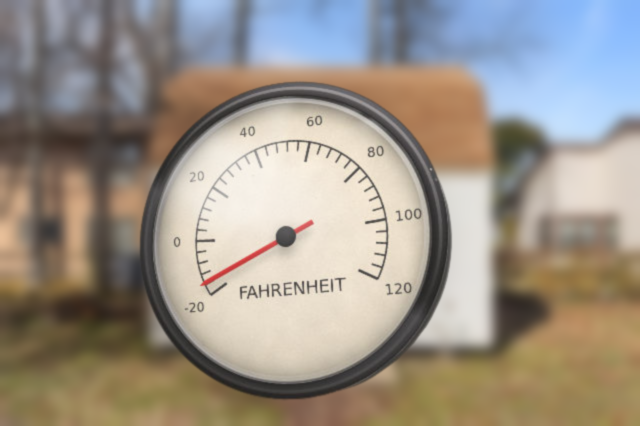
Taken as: -16 °F
